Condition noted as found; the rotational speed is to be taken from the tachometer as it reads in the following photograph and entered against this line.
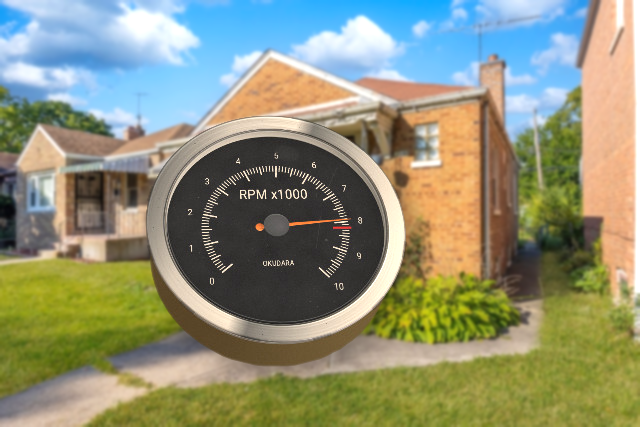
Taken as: 8000 rpm
